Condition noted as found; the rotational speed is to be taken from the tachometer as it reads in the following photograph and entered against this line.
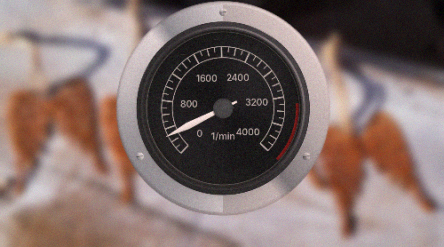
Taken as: 300 rpm
